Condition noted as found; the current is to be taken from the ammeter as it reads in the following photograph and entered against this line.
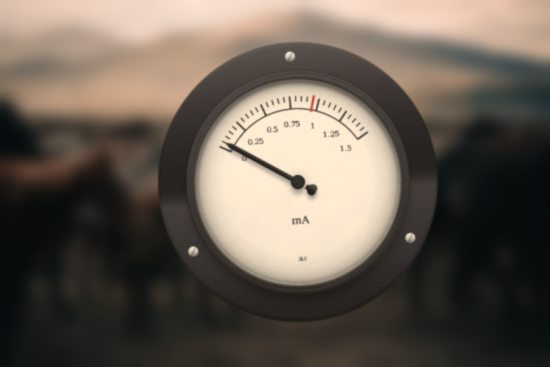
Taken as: 0.05 mA
